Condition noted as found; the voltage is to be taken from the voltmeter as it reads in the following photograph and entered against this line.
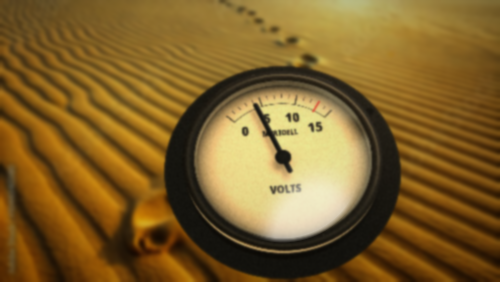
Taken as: 4 V
